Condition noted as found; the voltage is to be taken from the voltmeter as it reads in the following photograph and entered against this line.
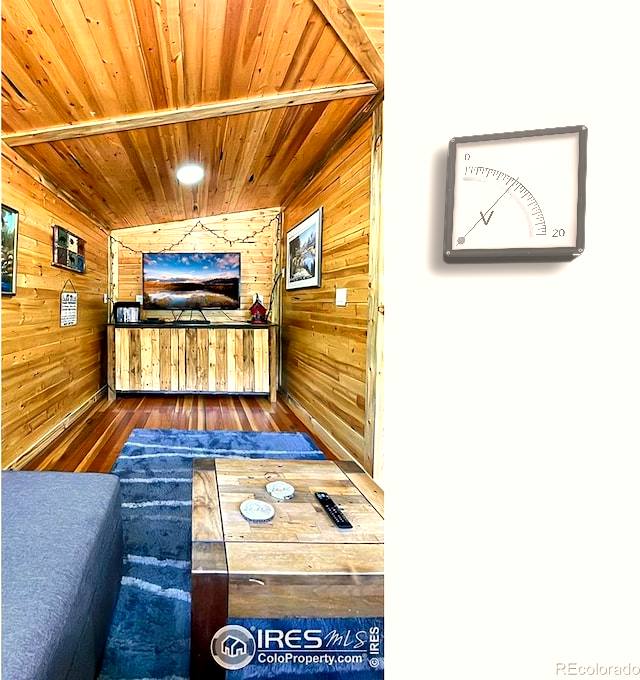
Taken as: 9 V
